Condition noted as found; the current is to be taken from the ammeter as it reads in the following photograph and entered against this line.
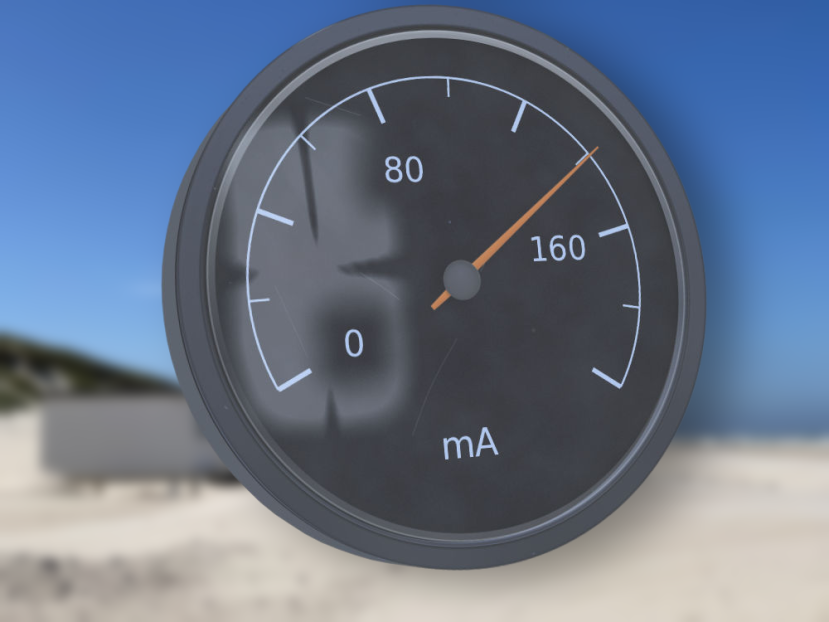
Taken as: 140 mA
